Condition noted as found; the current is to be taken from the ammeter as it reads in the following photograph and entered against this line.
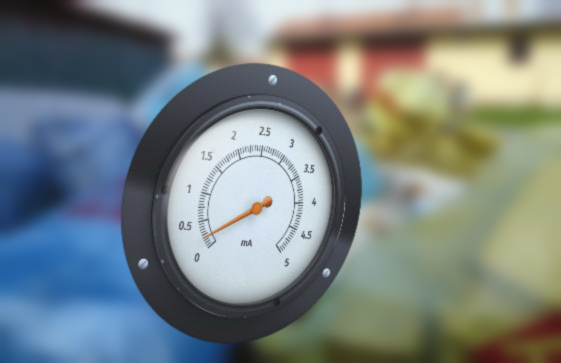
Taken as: 0.25 mA
